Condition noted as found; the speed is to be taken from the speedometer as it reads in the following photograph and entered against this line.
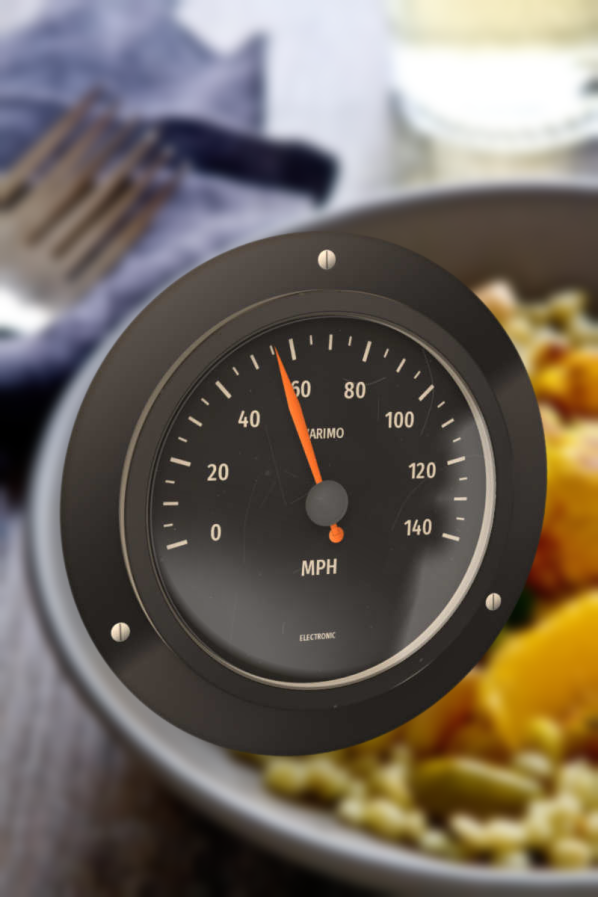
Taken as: 55 mph
